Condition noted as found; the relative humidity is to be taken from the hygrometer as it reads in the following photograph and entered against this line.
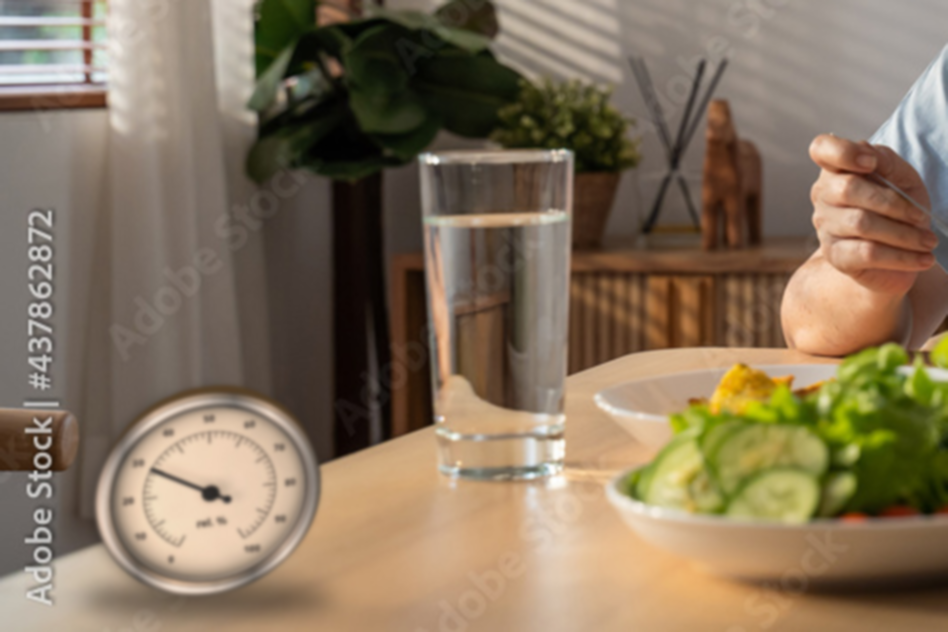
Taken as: 30 %
